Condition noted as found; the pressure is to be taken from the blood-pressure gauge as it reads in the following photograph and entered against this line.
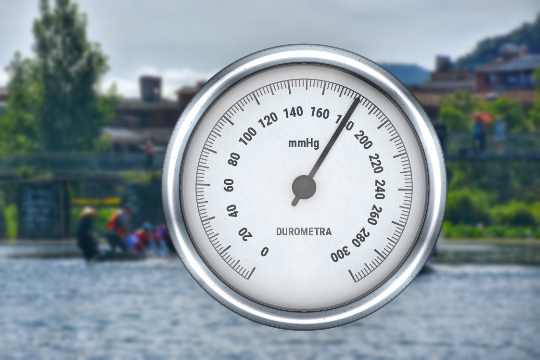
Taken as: 180 mmHg
